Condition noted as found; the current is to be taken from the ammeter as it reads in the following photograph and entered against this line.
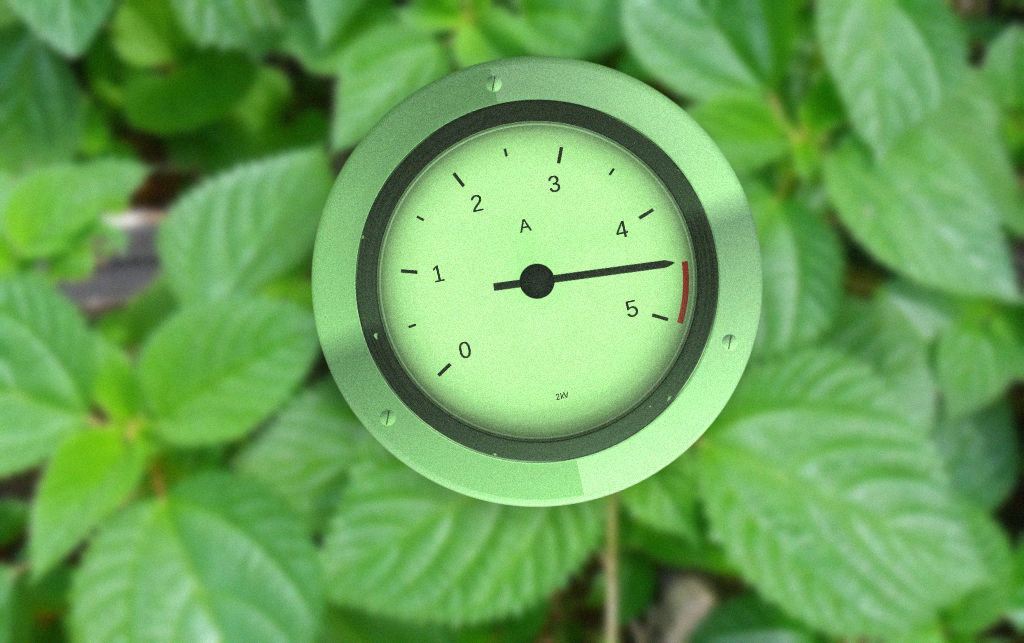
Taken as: 4.5 A
